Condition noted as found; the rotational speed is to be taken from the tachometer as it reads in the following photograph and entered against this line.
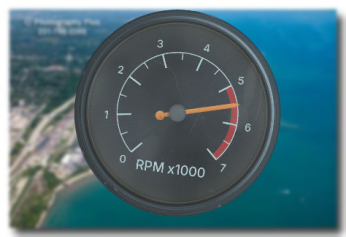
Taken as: 5500 rpm
